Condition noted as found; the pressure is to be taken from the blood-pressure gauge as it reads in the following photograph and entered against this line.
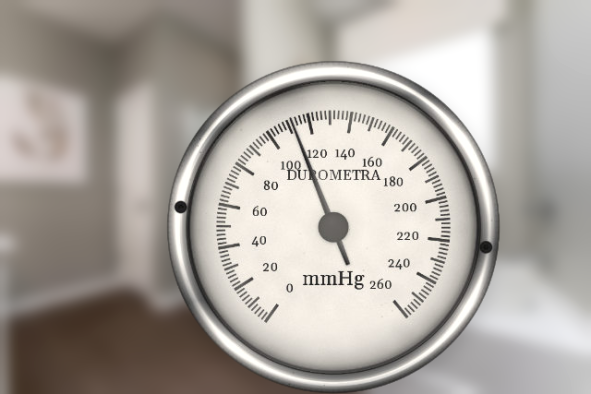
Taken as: 112 mmHg
